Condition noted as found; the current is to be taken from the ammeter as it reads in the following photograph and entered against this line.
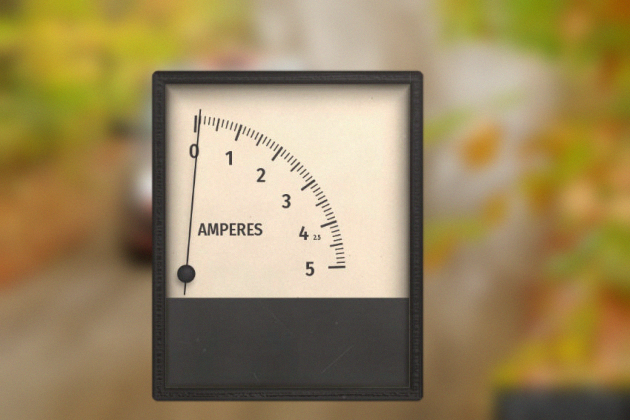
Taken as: 0.1 A
